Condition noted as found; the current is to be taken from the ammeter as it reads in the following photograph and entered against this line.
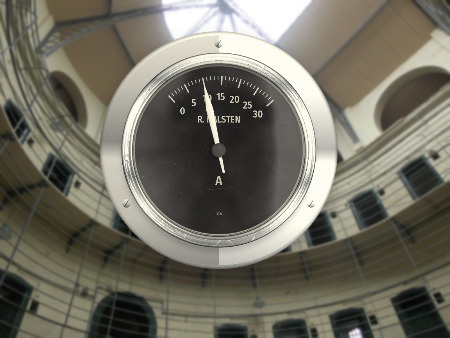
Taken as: 10 A
